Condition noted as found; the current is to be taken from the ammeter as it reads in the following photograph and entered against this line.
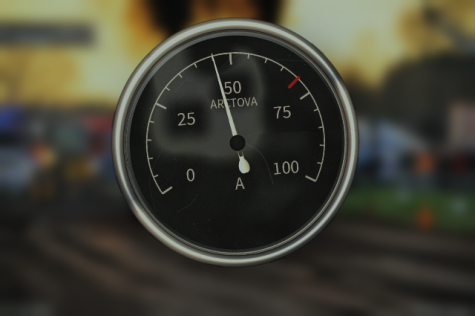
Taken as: 45 A
